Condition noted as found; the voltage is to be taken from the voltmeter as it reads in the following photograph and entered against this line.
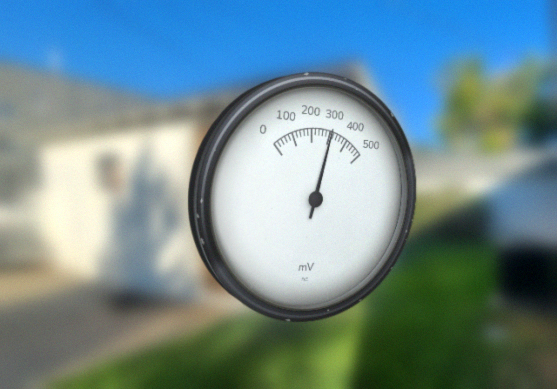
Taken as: 300 mV
